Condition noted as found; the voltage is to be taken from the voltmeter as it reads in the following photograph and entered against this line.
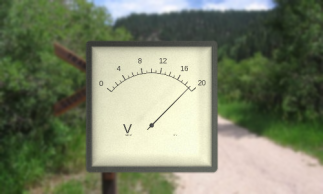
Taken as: 19 V
